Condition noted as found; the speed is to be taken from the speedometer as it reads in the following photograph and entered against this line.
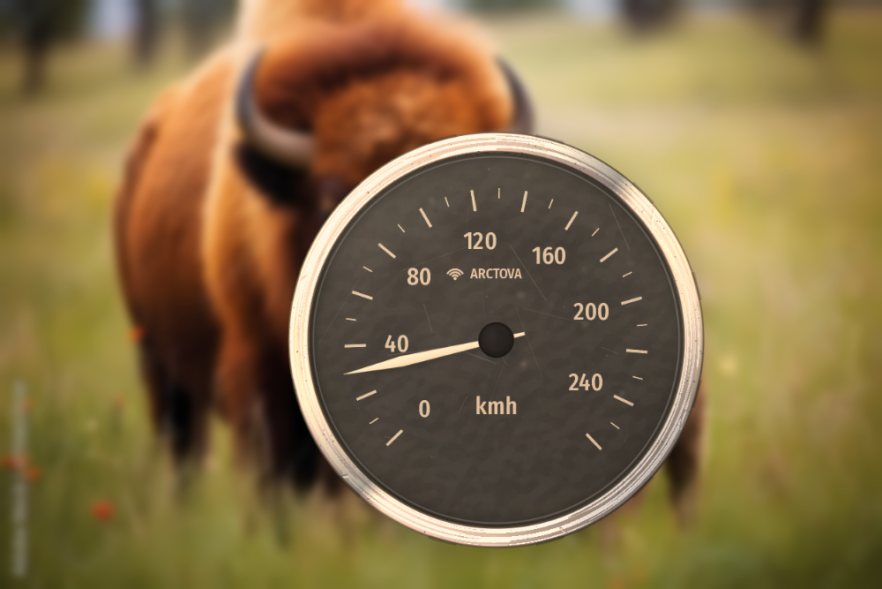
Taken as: 30 km/h
